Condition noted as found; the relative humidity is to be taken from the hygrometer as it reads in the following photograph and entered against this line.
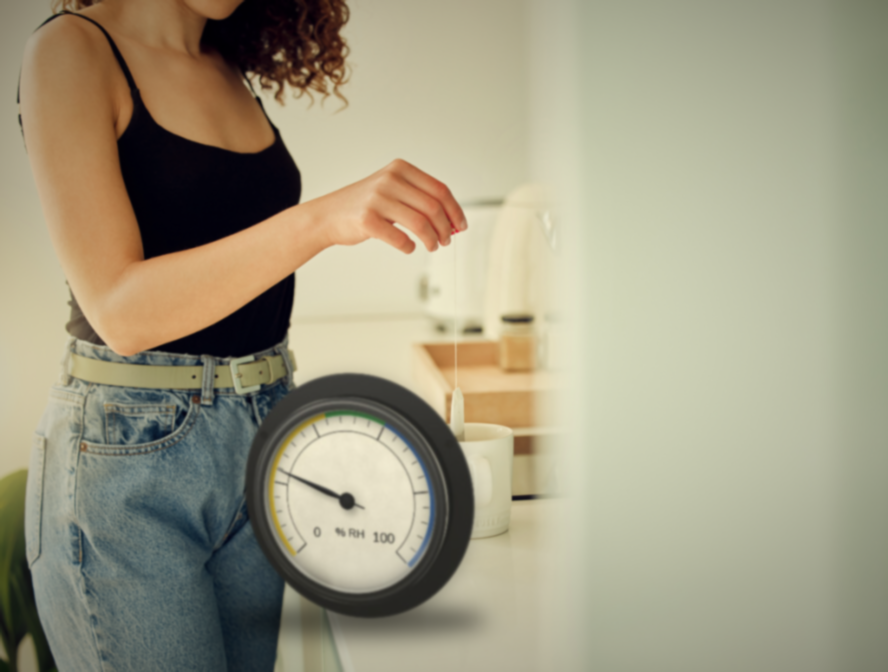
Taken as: 24 %
